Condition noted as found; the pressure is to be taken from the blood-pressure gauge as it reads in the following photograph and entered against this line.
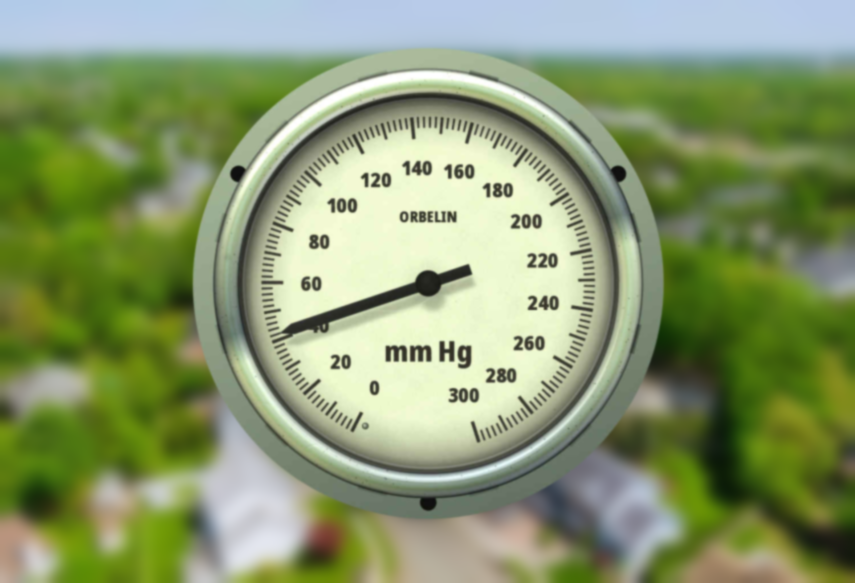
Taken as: 42 mmHg
